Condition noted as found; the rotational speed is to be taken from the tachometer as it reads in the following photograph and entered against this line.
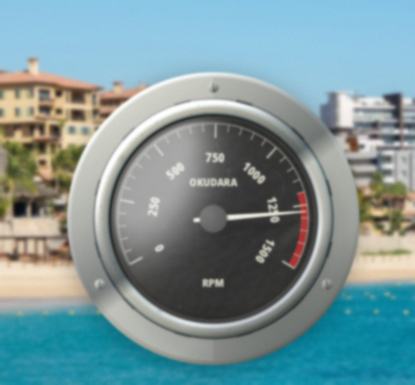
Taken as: 1275 rpm
